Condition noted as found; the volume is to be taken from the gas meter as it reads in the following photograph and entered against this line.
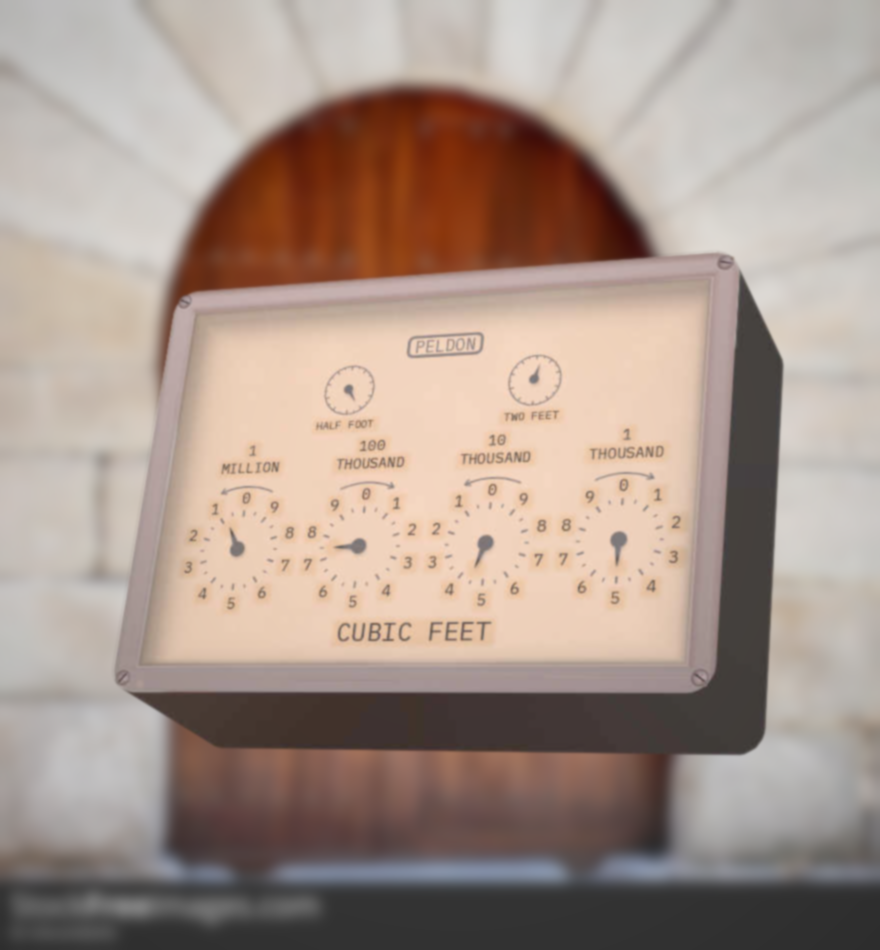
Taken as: 74500 ft³
